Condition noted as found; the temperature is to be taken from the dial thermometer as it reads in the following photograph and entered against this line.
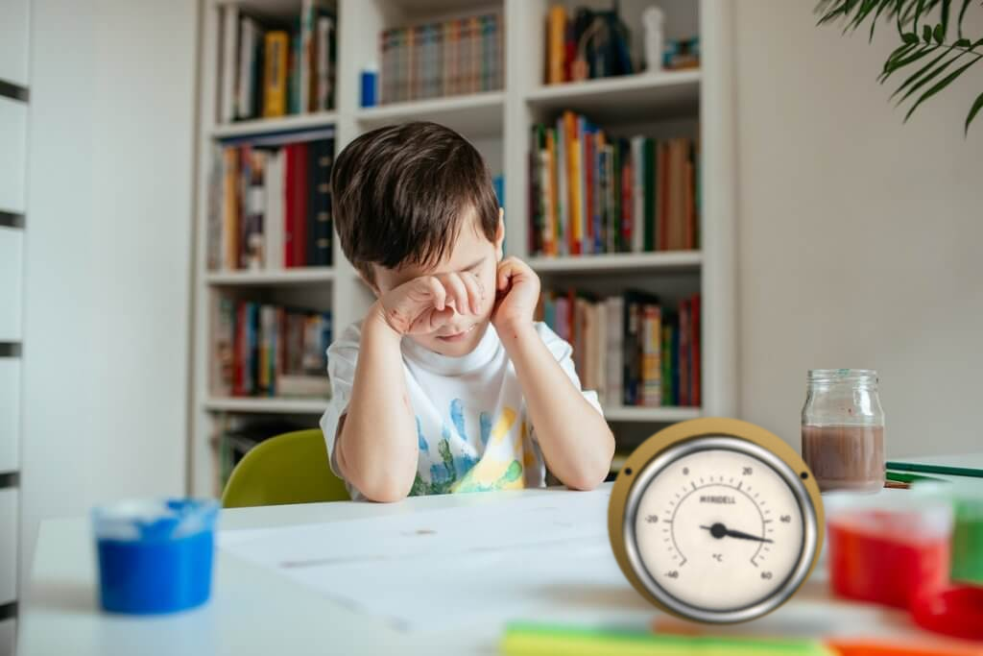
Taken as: 48 °C
